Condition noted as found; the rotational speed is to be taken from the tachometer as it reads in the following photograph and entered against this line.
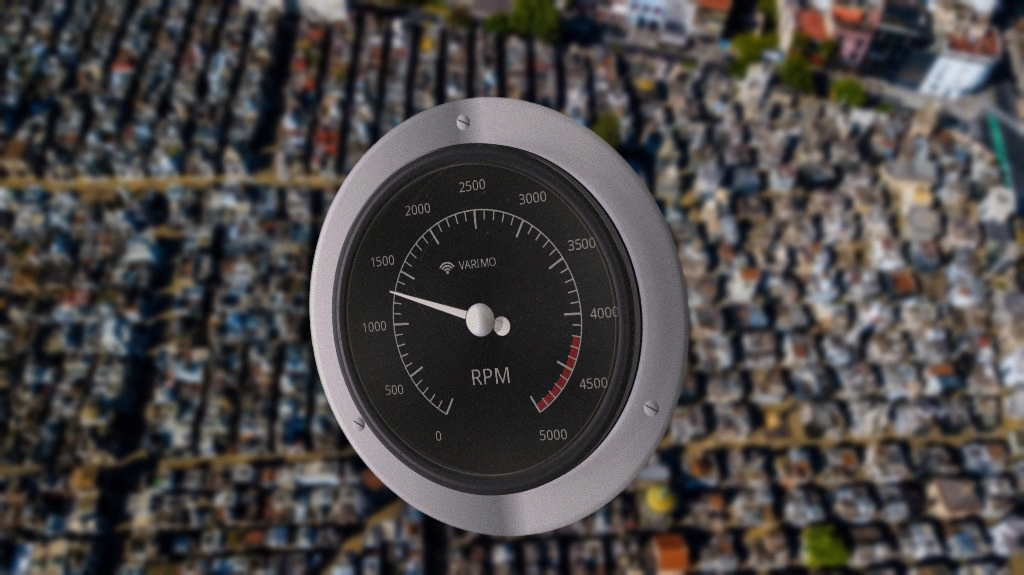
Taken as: 1300 rpm
